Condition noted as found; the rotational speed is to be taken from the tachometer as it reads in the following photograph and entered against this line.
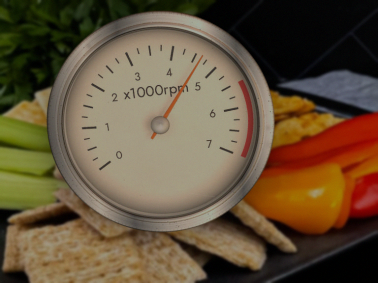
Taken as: 4625 rpm
